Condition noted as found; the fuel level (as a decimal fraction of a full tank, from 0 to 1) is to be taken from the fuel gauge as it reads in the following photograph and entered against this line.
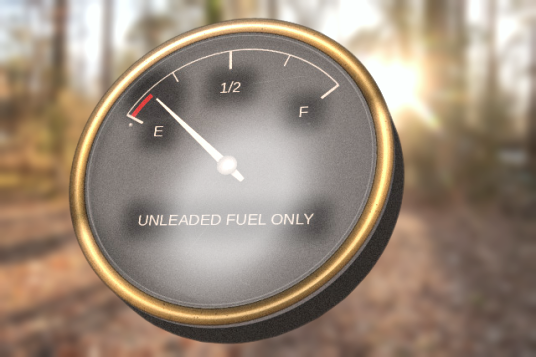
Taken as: 0.125
